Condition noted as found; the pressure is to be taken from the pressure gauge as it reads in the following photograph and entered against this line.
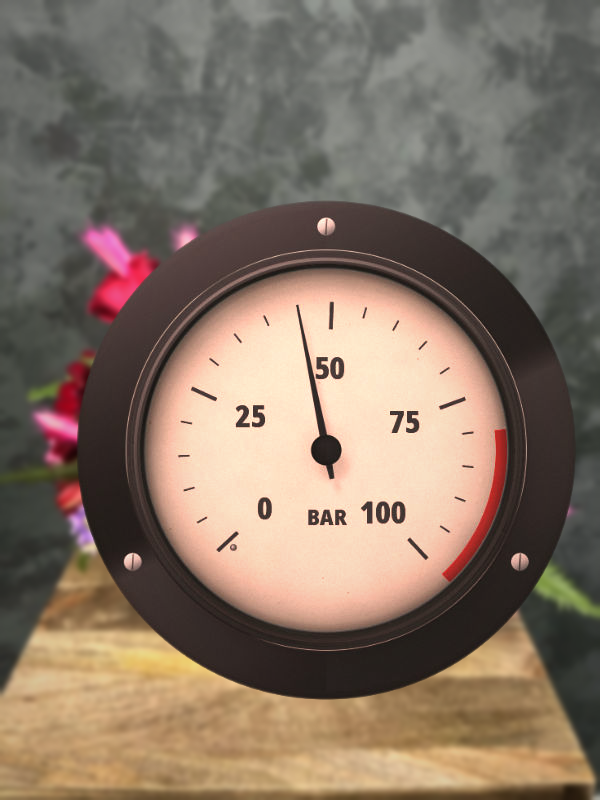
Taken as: 45 bar
